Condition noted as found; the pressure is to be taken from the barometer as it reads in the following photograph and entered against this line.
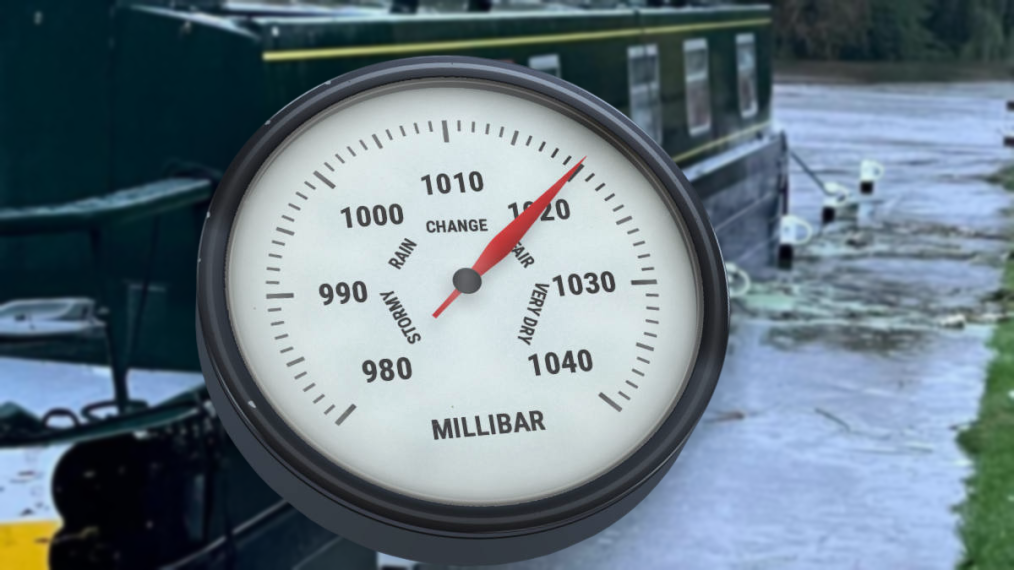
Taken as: 1020 mbar
